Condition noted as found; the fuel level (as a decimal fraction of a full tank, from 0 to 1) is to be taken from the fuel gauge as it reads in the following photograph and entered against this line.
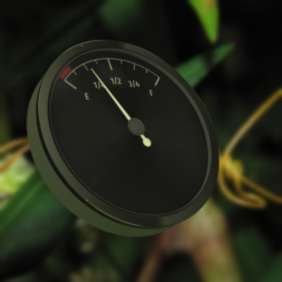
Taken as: 0.25
